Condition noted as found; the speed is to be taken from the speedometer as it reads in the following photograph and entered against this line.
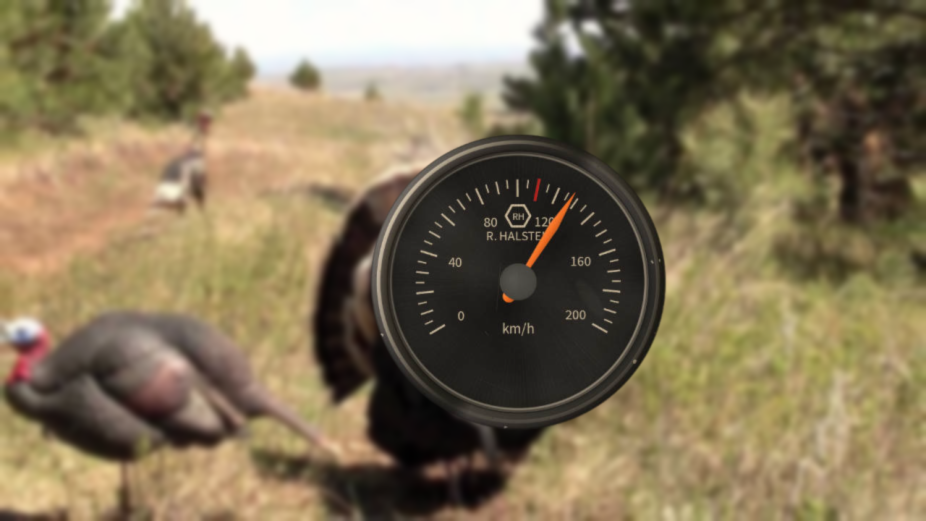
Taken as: 127.5 km/h
